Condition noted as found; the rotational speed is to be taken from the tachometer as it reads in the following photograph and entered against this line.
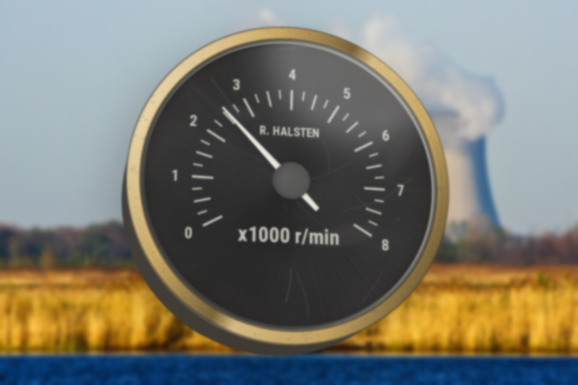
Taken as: 2500 rpm
